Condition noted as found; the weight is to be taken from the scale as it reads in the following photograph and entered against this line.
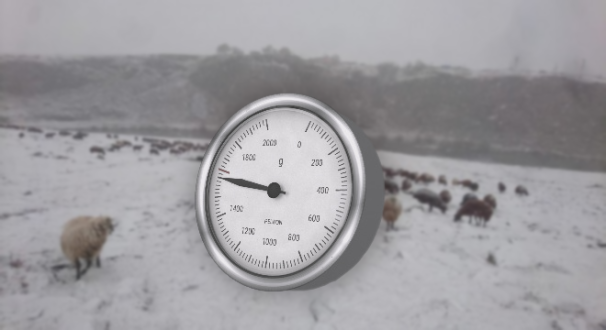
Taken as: 1600 g
